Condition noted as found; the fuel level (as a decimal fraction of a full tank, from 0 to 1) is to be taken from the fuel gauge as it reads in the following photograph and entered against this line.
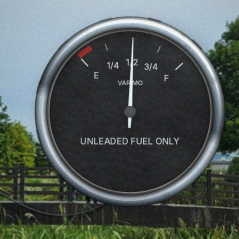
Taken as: 0.5
